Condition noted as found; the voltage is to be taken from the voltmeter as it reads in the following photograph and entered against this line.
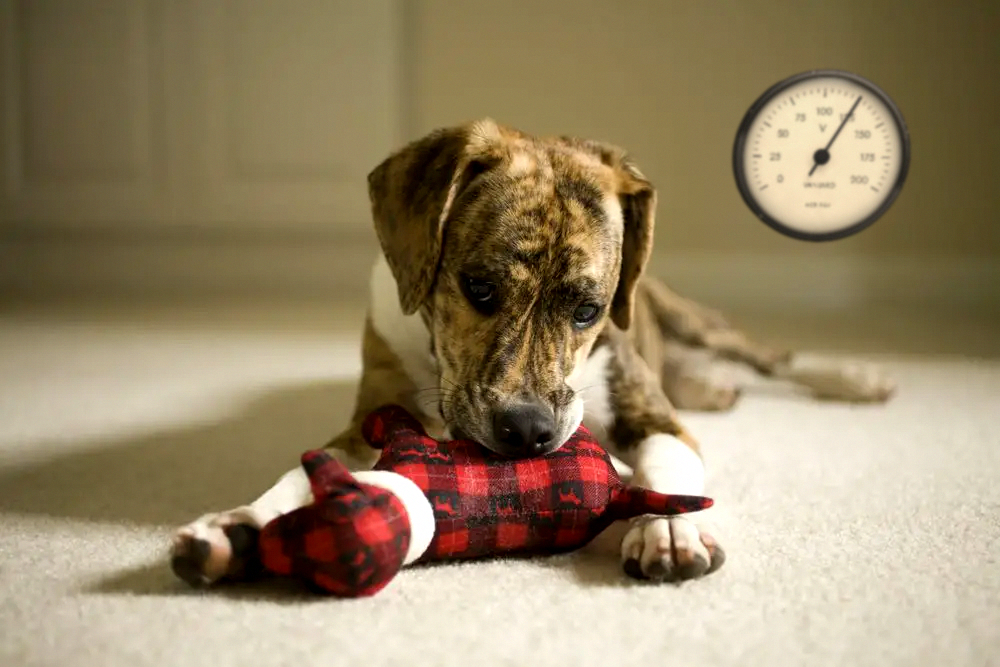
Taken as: 125 V
